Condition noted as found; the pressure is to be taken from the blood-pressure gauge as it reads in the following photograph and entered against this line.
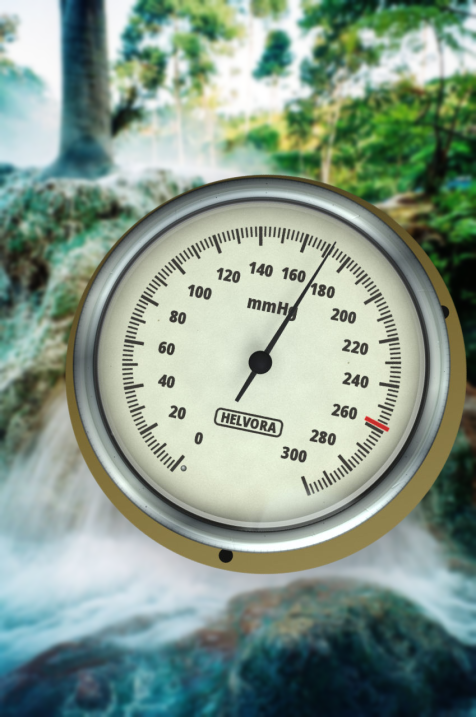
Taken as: 172 mmHg
